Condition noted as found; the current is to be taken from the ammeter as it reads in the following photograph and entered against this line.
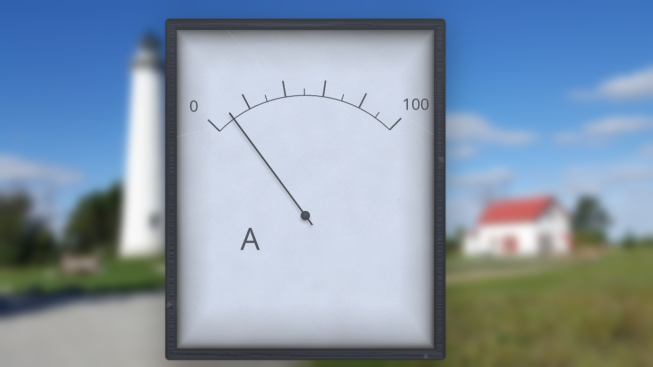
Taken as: 10 A
